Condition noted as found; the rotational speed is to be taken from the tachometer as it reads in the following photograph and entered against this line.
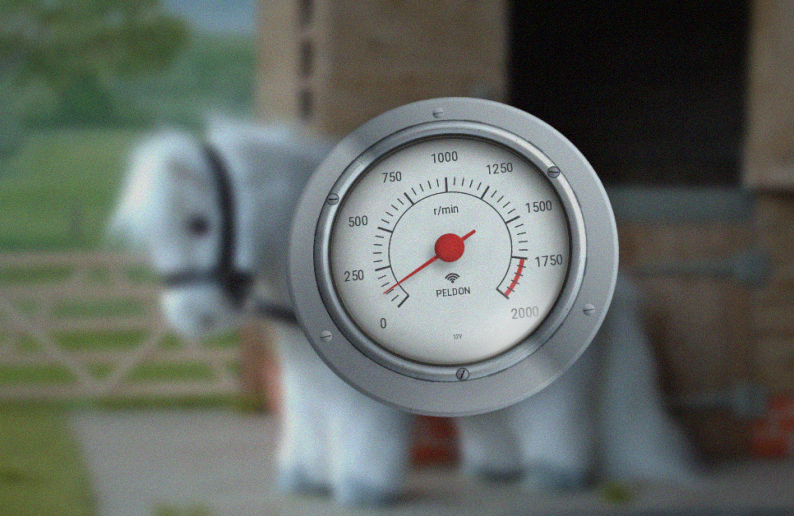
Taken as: 100 rpm
